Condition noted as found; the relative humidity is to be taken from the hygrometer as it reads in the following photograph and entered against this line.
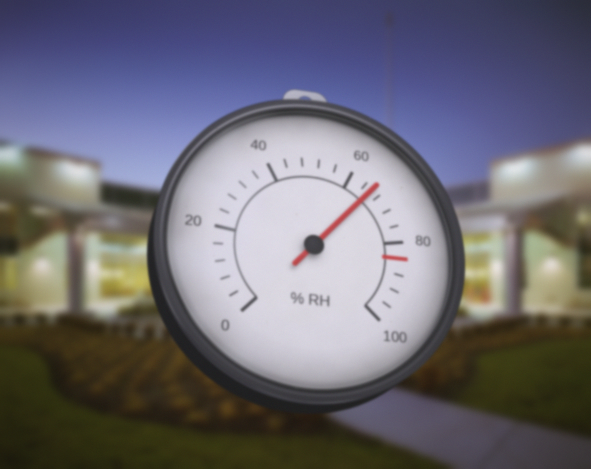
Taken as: 66 %
